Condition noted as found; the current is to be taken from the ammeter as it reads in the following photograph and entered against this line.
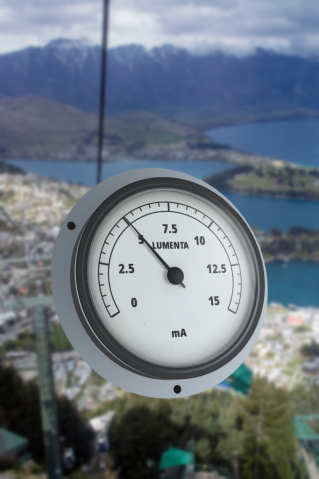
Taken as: 5 mA
